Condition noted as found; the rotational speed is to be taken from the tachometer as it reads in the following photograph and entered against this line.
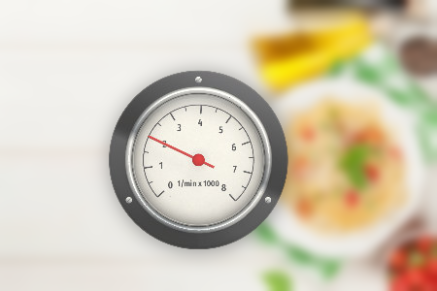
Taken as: 2000 rpm
